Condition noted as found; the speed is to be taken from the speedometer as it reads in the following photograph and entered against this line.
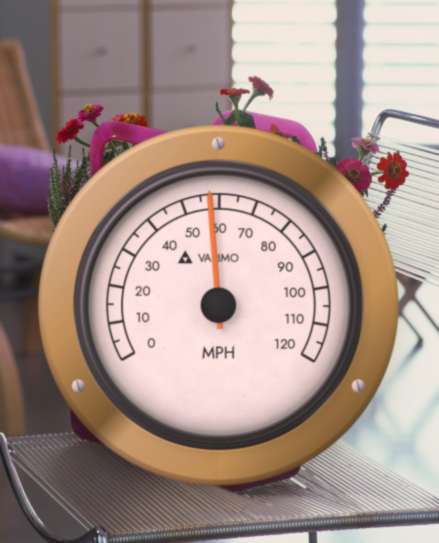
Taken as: 57.5 mph
